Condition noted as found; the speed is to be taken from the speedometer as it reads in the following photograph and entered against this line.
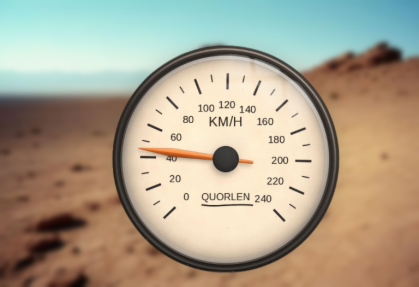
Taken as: 45 km/h
